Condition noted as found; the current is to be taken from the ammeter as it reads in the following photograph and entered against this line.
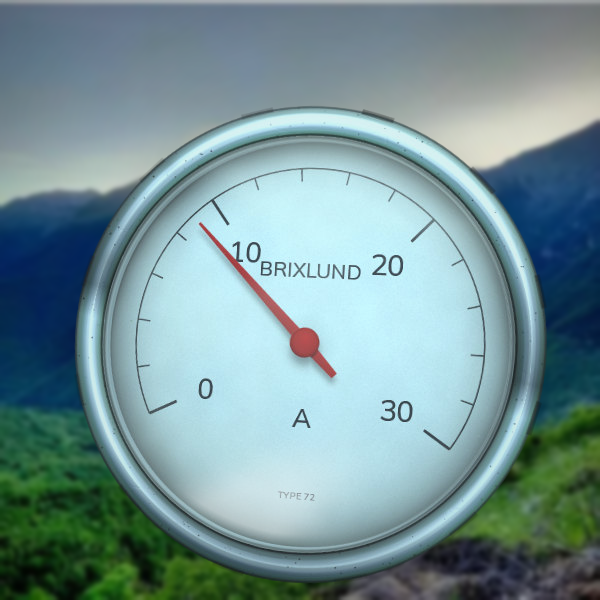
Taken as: 9 A
